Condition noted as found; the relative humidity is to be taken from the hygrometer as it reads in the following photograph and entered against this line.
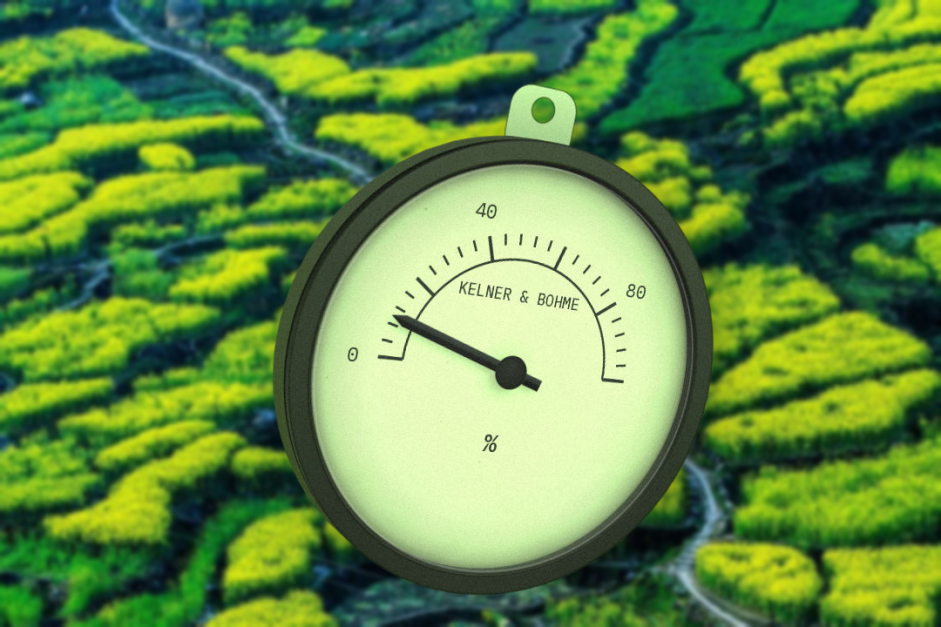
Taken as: 10 %
